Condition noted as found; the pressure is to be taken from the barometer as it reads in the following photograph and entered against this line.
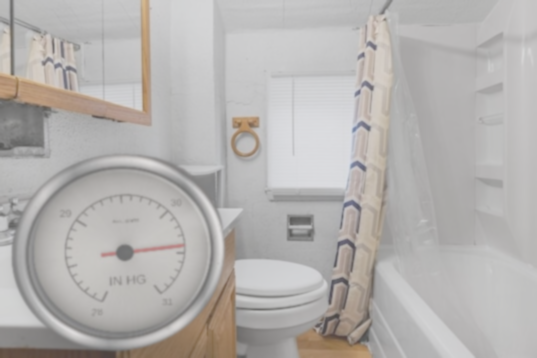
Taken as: 30.4 inHg
